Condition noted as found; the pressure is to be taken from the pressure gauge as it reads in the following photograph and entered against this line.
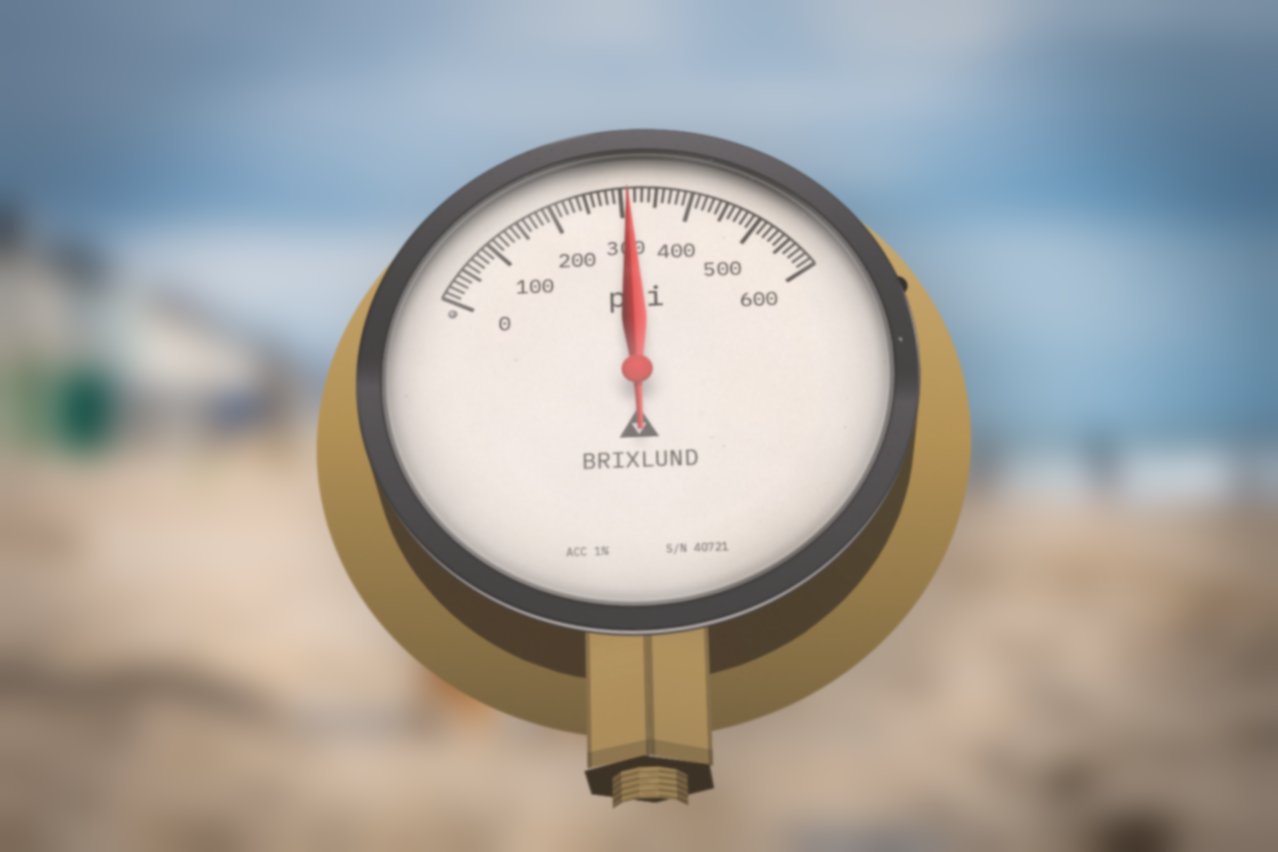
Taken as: 310 psi
